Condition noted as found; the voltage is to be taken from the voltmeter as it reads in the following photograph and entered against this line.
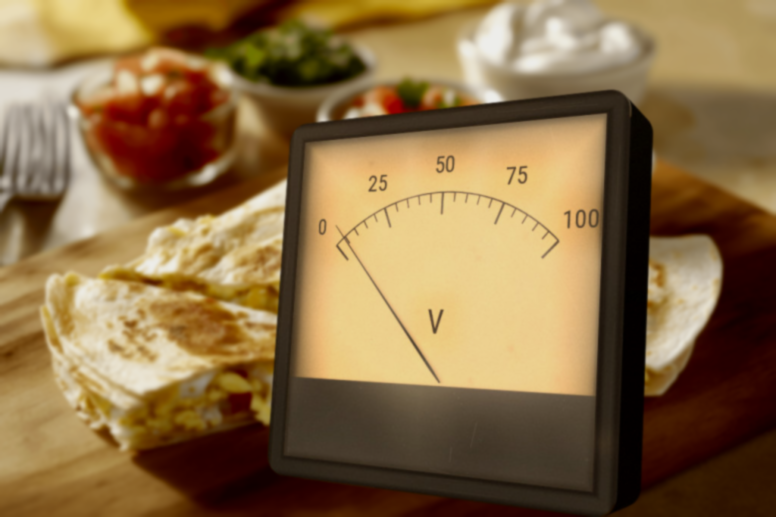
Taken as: 5 V
